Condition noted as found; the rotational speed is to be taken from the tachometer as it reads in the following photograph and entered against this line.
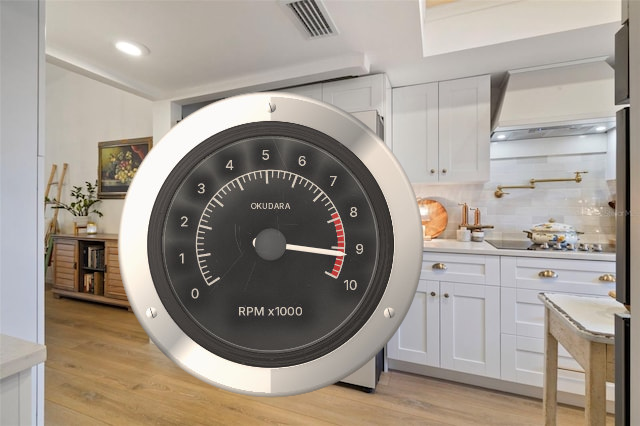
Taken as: 9200 rpm
